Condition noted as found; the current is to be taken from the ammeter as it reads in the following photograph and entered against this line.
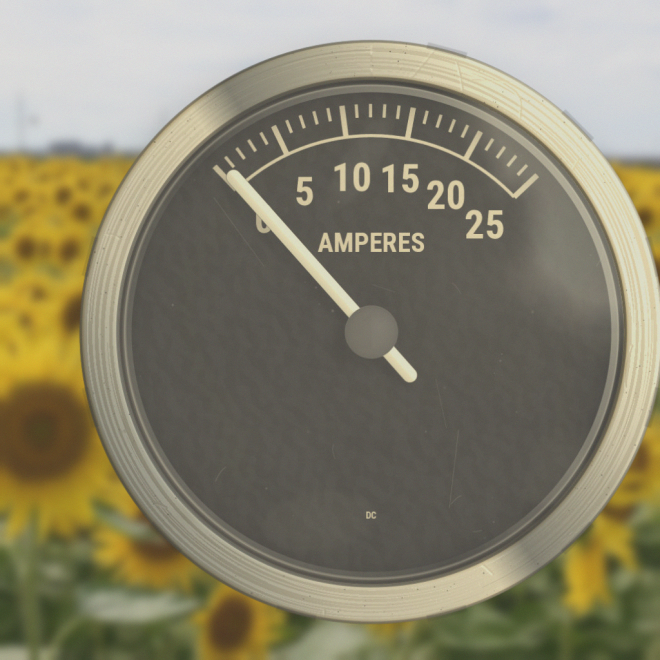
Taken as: 0.5 A
